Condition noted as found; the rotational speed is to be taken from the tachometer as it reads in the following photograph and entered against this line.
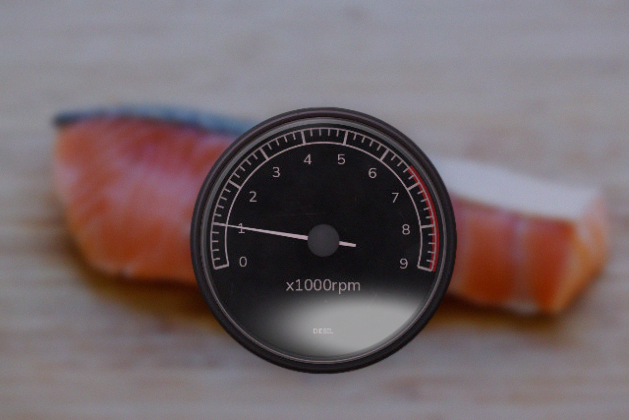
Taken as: 1000 rpm
